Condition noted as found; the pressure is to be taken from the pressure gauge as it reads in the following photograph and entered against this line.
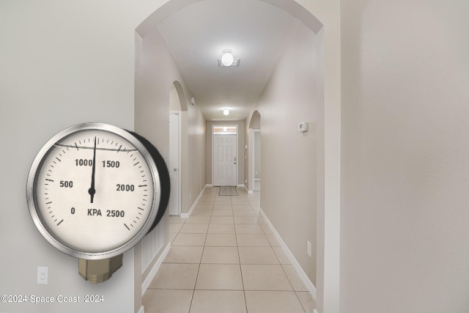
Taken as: 1250 kPa
